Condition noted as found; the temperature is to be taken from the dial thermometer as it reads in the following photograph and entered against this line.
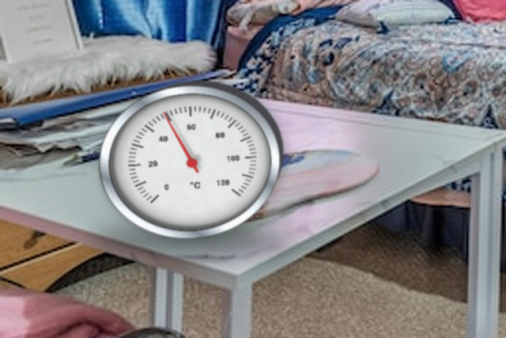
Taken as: 50 °C
